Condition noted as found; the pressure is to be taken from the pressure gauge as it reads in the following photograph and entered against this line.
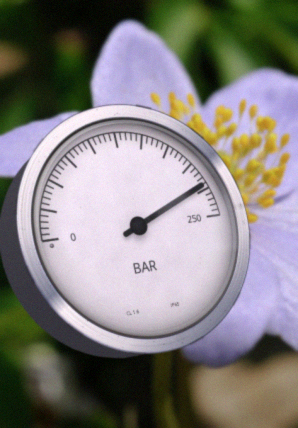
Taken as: 220 bar
